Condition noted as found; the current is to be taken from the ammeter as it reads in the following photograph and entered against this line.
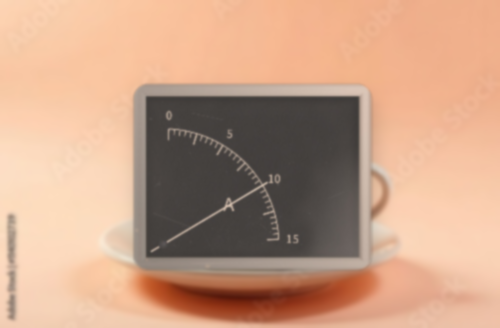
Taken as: 10 A
